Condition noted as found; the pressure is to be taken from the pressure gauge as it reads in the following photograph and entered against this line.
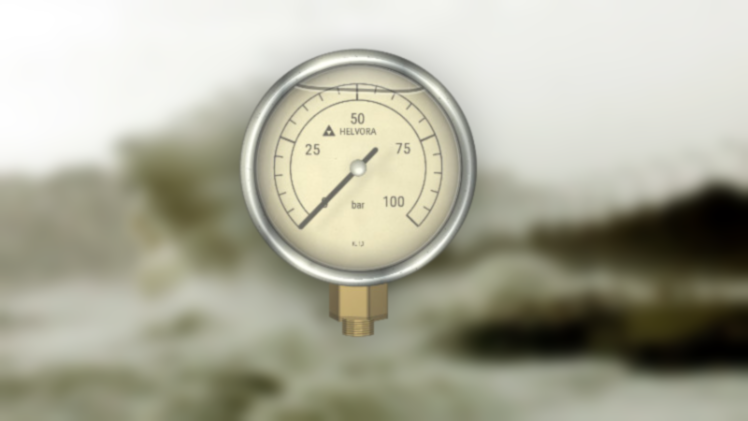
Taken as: 0 bar
